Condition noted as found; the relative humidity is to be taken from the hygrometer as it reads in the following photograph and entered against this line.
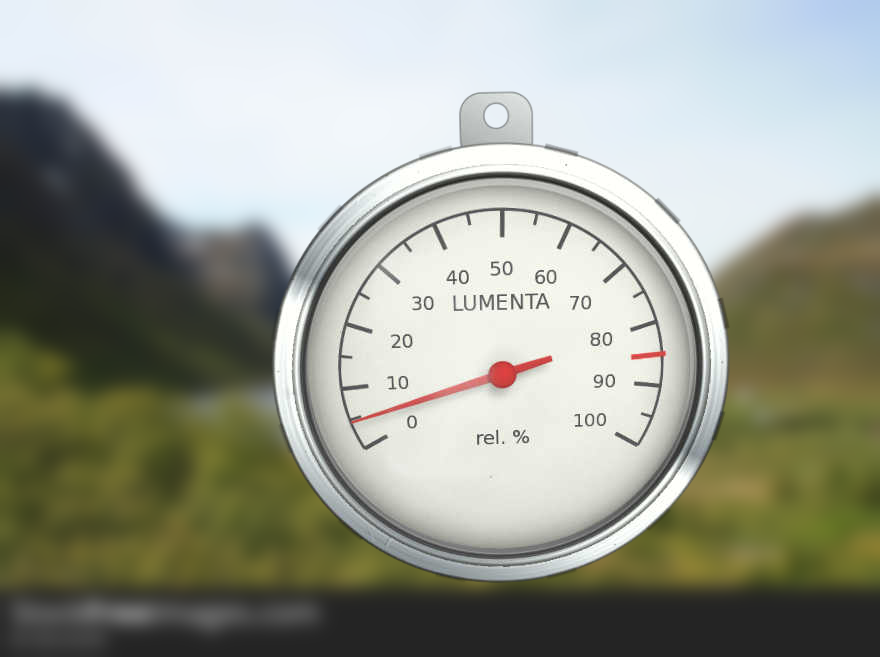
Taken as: 5 %
